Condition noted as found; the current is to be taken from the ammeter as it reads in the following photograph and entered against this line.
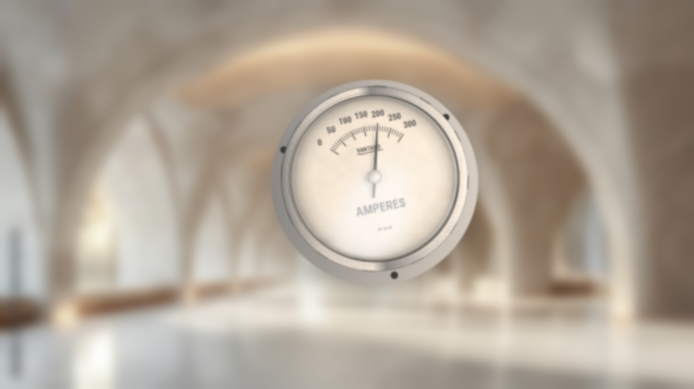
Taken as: 200 A
